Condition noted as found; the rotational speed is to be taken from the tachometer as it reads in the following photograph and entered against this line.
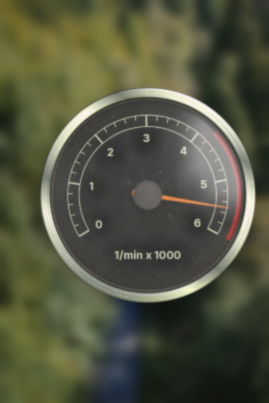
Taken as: 5500 rpm
